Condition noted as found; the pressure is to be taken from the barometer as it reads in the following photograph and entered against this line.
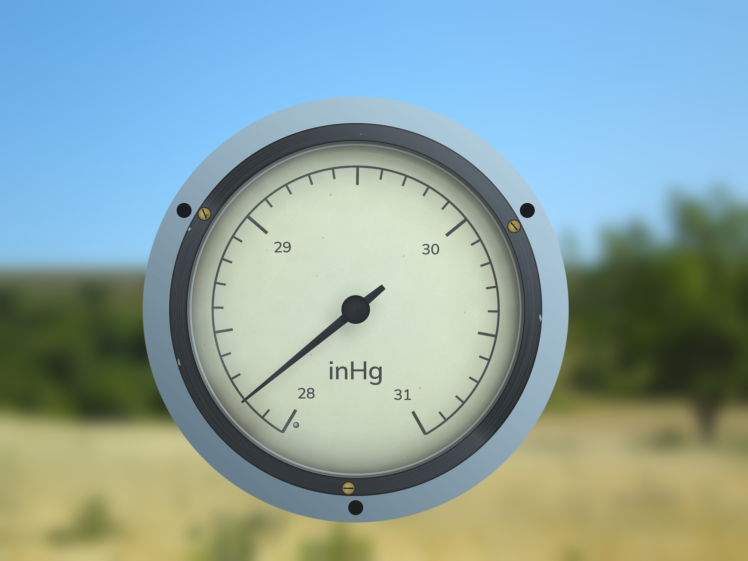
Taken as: 28.2 inHg
